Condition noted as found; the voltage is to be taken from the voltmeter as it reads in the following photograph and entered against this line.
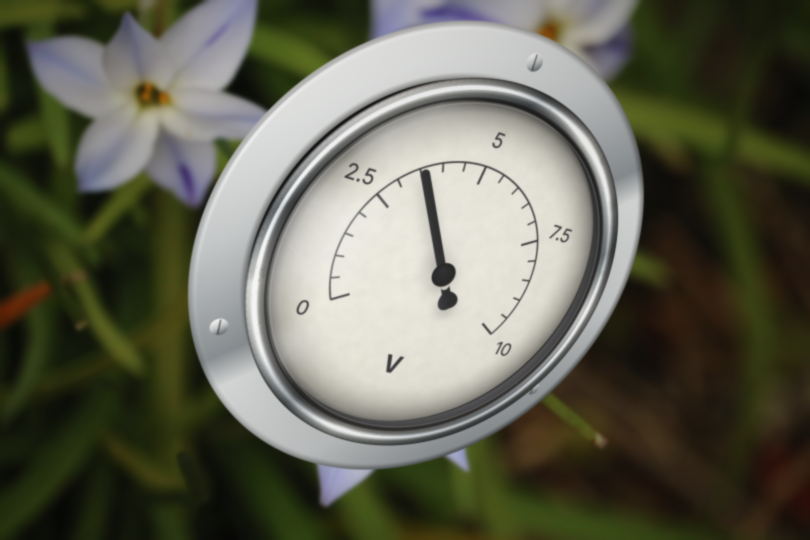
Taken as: 3.5 V
